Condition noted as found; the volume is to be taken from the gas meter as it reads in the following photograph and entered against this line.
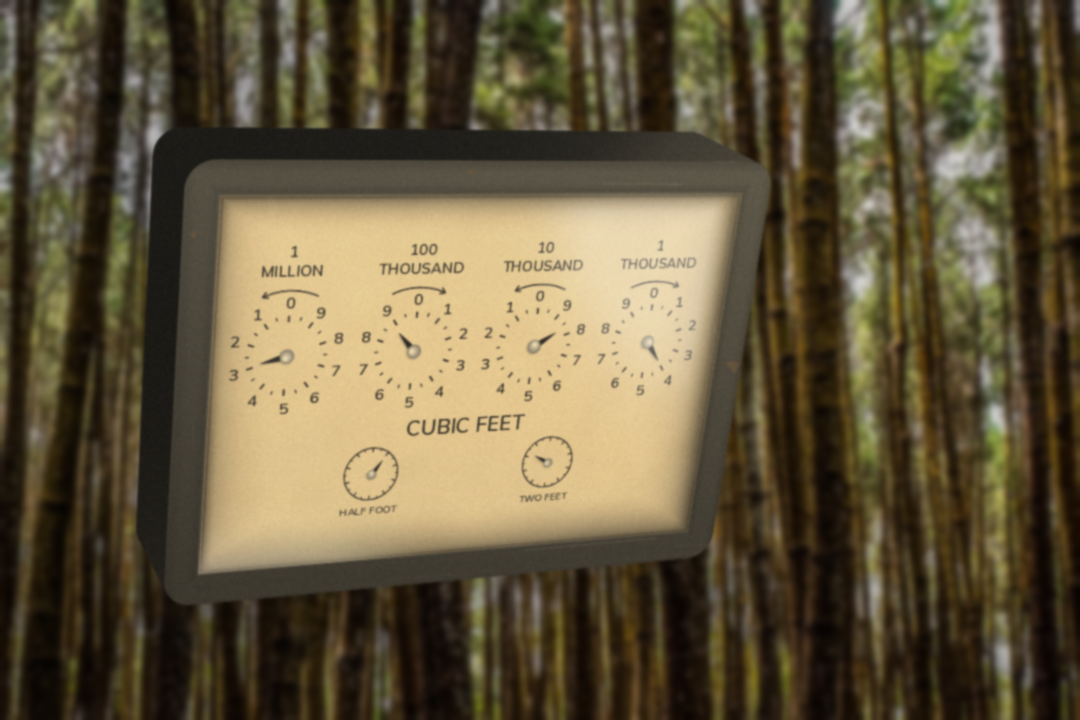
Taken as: 288400 ft³
